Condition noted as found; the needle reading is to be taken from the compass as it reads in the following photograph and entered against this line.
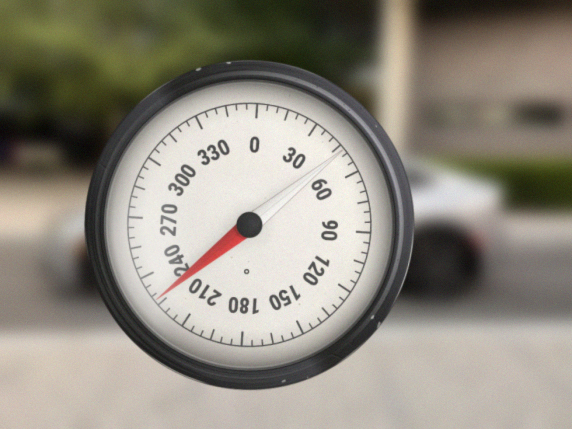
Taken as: 227.5 °
